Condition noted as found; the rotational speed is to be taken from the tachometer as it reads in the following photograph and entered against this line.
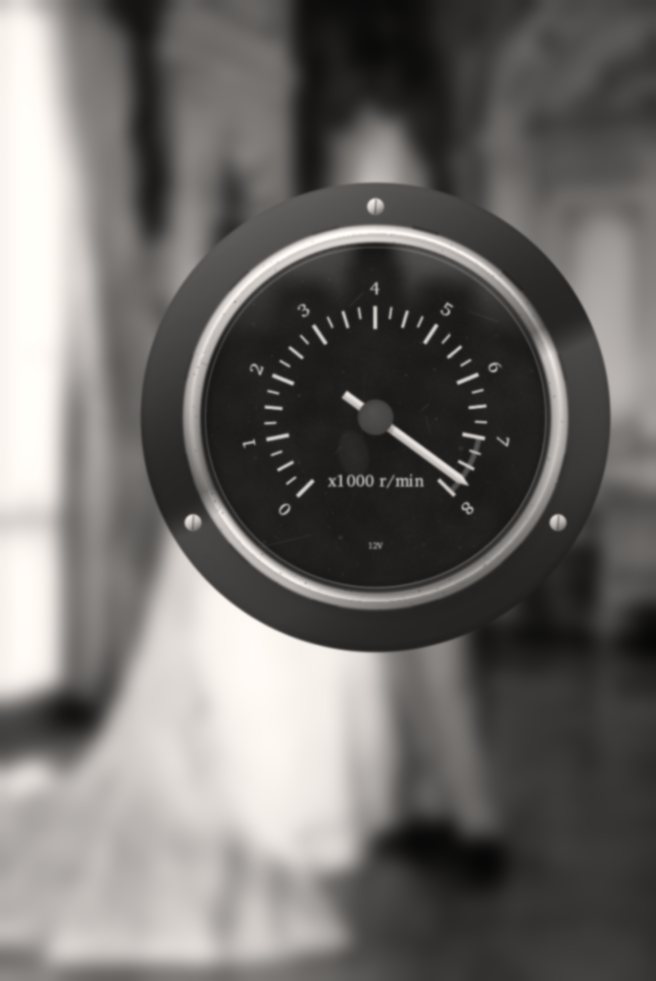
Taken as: 7750 rpm
